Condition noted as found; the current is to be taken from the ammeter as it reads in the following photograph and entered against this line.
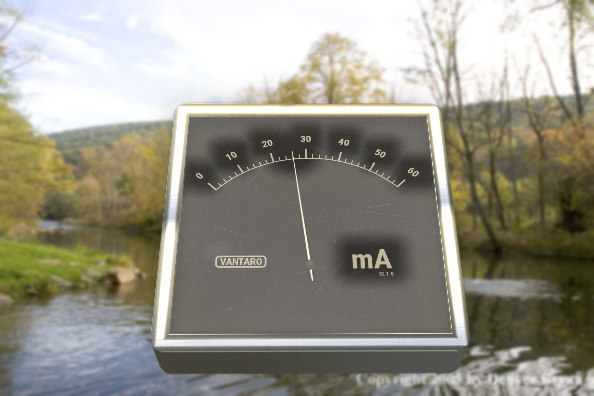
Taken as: 26 mA
